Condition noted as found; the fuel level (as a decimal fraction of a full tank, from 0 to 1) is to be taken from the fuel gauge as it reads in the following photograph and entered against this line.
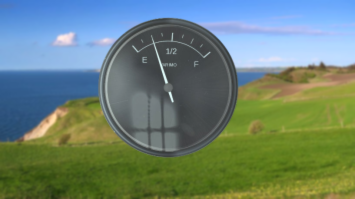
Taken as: 0.25
